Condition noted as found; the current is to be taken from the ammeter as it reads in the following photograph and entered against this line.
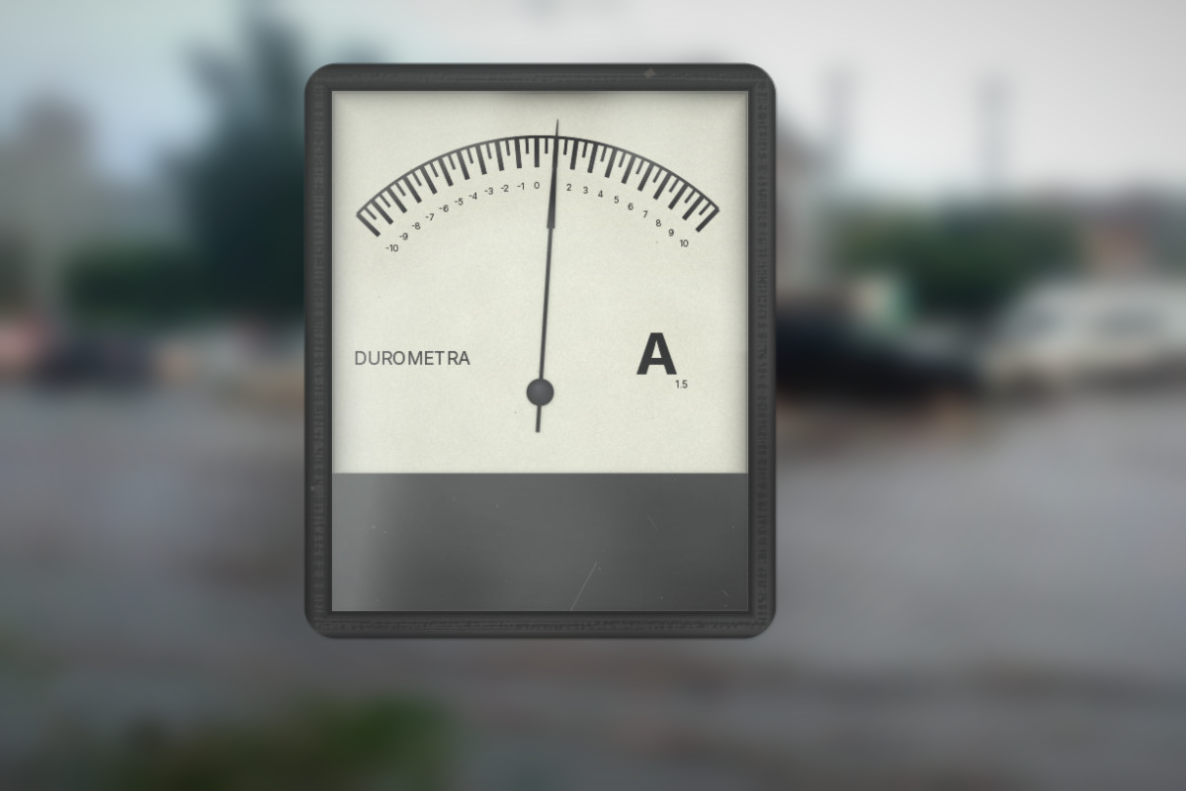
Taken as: 1 A
